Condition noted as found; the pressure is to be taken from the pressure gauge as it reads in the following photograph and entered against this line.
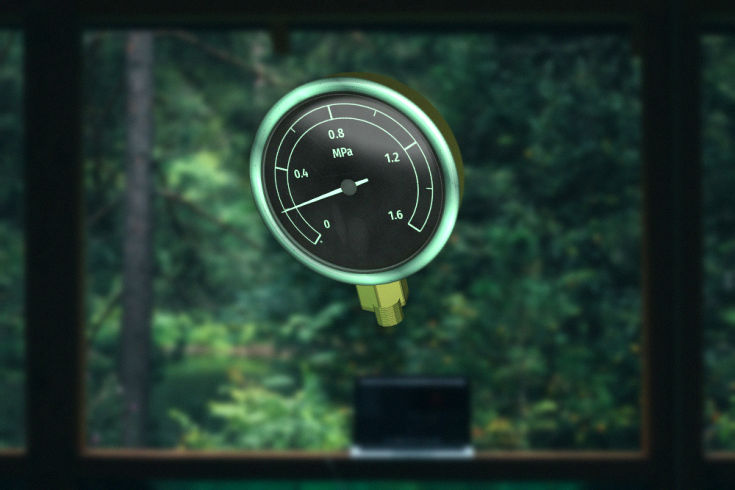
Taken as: 0.2 MPa
